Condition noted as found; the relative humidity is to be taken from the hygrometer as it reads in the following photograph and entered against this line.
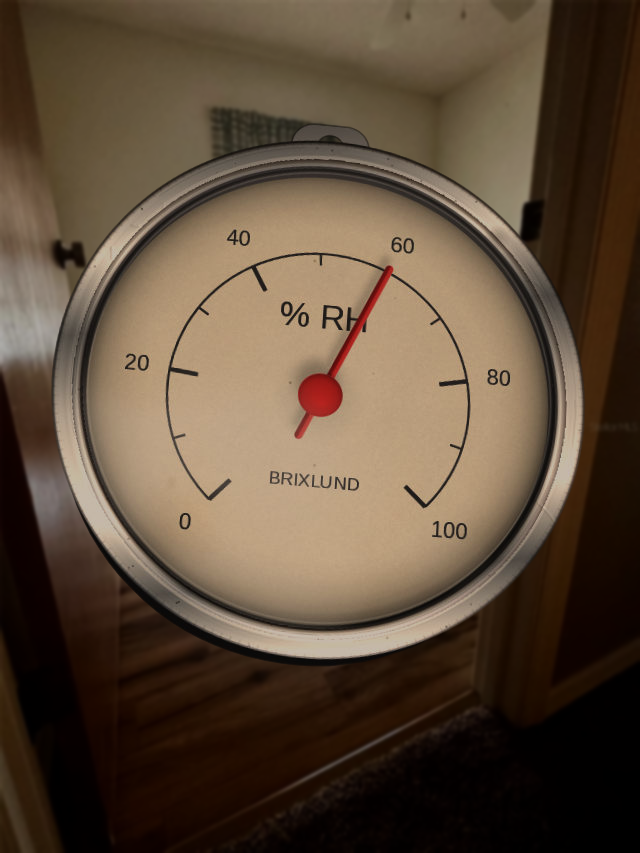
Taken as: 60 %
